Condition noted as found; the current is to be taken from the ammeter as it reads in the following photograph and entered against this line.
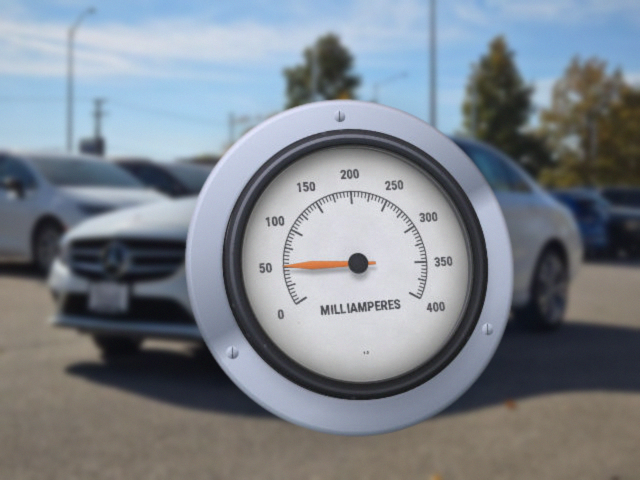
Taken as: 50 mA
